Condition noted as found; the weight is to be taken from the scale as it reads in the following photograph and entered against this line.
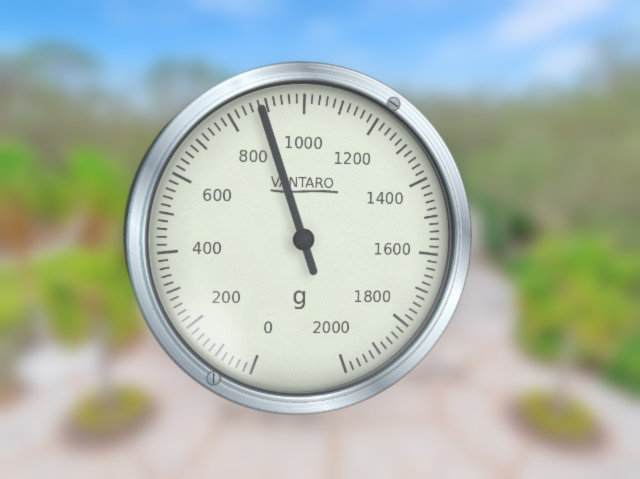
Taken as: 880 g
